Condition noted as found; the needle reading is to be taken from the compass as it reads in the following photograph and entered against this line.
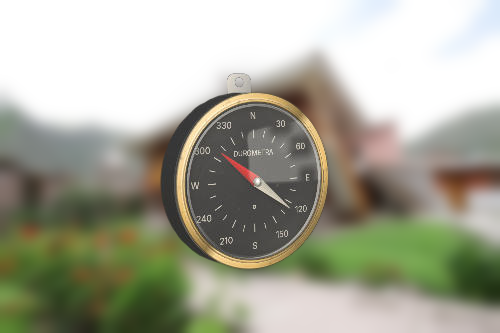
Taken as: 307.5 °
